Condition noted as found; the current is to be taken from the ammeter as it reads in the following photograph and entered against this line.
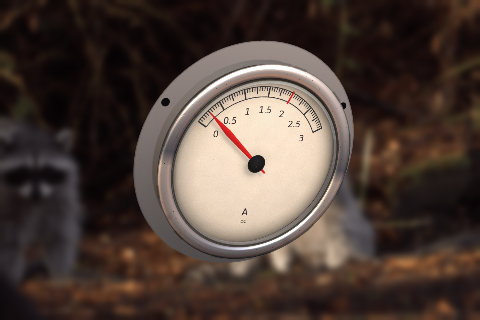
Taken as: 0.25 A
